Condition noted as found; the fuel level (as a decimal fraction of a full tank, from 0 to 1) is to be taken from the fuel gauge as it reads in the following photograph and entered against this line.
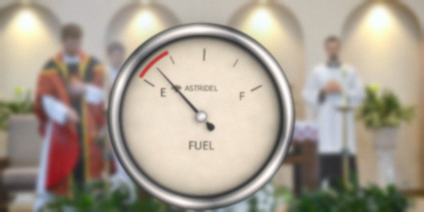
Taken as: 0.125
